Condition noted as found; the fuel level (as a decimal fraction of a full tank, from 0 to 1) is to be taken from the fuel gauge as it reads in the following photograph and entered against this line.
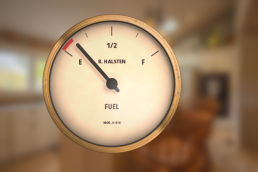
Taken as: 0.125
